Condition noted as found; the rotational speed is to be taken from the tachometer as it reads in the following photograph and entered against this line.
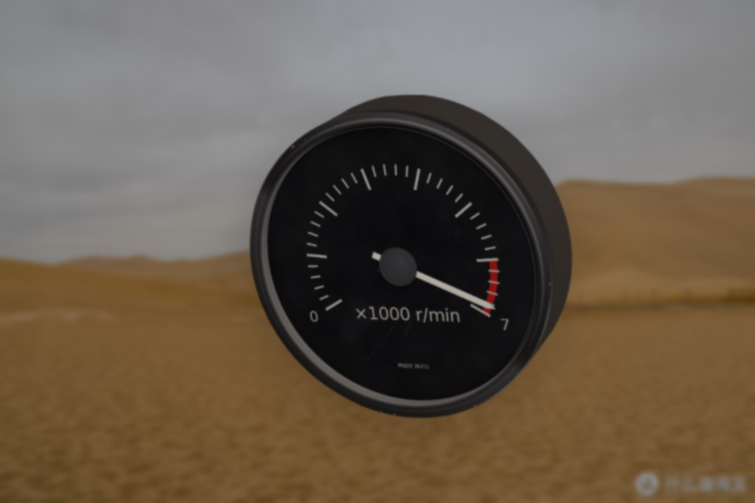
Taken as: 6800 rpm
